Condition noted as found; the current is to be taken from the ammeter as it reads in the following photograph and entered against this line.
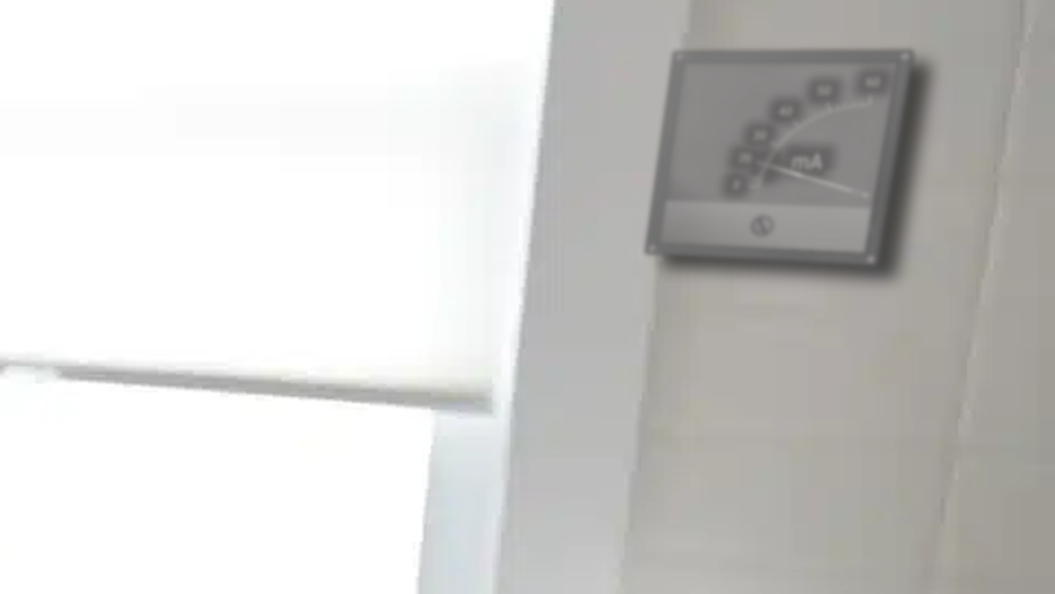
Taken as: 20 mA
